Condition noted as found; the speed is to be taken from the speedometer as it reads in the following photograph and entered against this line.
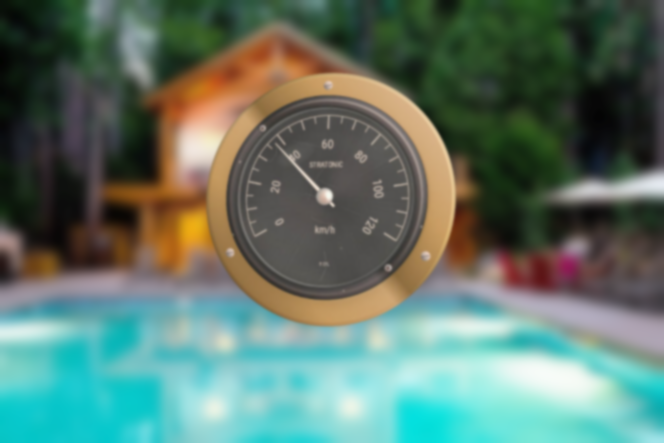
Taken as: 37.5 km/h
